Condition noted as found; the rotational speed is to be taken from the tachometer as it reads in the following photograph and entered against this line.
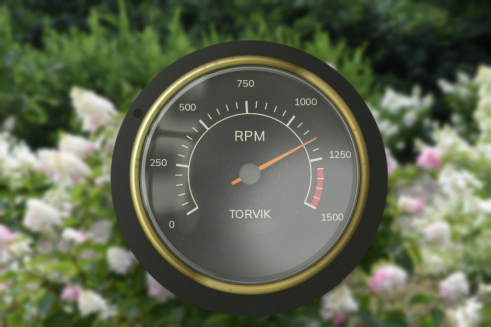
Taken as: 1150 rpm
